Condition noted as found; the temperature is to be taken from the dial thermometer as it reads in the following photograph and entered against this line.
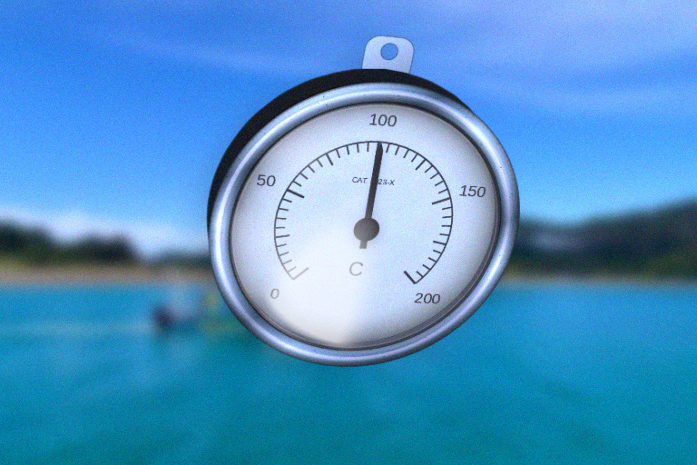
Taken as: 100 °C
